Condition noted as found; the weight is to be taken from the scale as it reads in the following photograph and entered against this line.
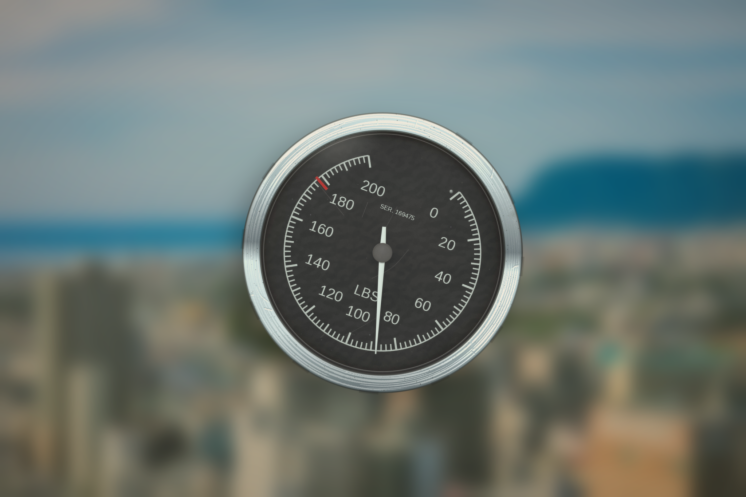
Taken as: 88 lb
